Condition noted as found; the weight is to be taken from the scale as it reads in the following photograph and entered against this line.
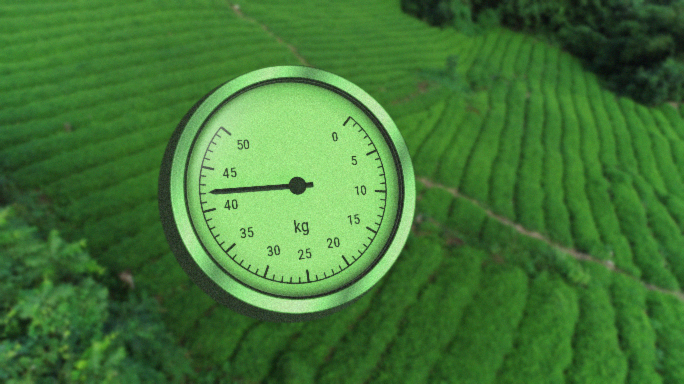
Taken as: 42 kg
